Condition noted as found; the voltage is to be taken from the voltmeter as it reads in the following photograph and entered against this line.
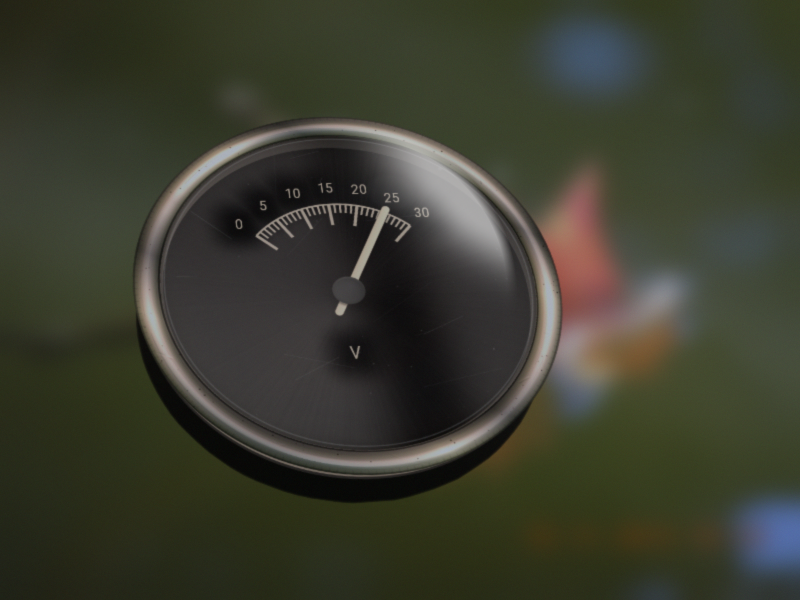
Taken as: 25 V
